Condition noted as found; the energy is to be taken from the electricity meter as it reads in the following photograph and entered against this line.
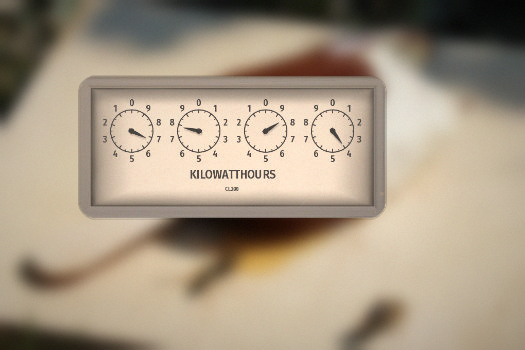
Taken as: 6784 kWh
